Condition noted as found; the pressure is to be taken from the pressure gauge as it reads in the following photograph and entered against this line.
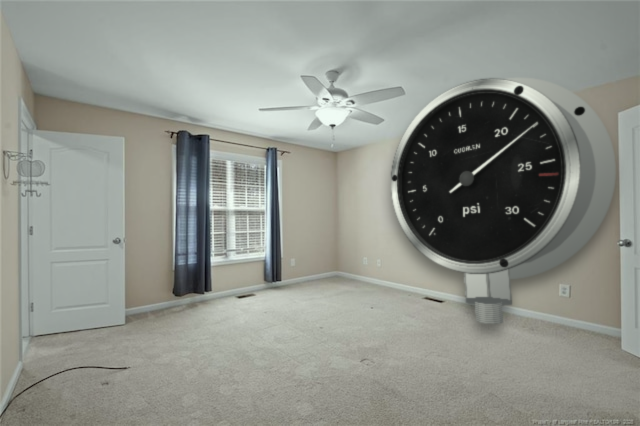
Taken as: 22 psi
